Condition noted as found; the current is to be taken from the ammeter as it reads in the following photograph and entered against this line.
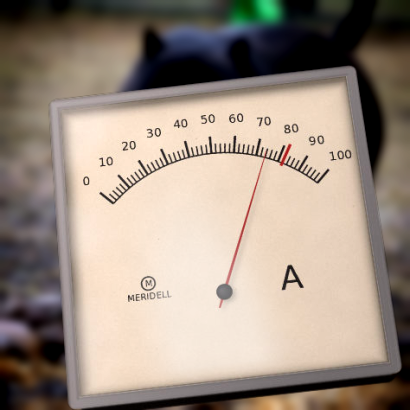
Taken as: 74 A
